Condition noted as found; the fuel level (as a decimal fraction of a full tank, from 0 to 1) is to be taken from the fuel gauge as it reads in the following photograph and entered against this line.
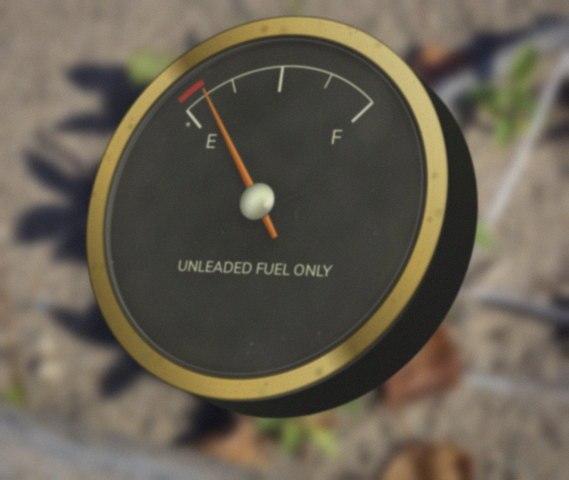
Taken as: 0.125
